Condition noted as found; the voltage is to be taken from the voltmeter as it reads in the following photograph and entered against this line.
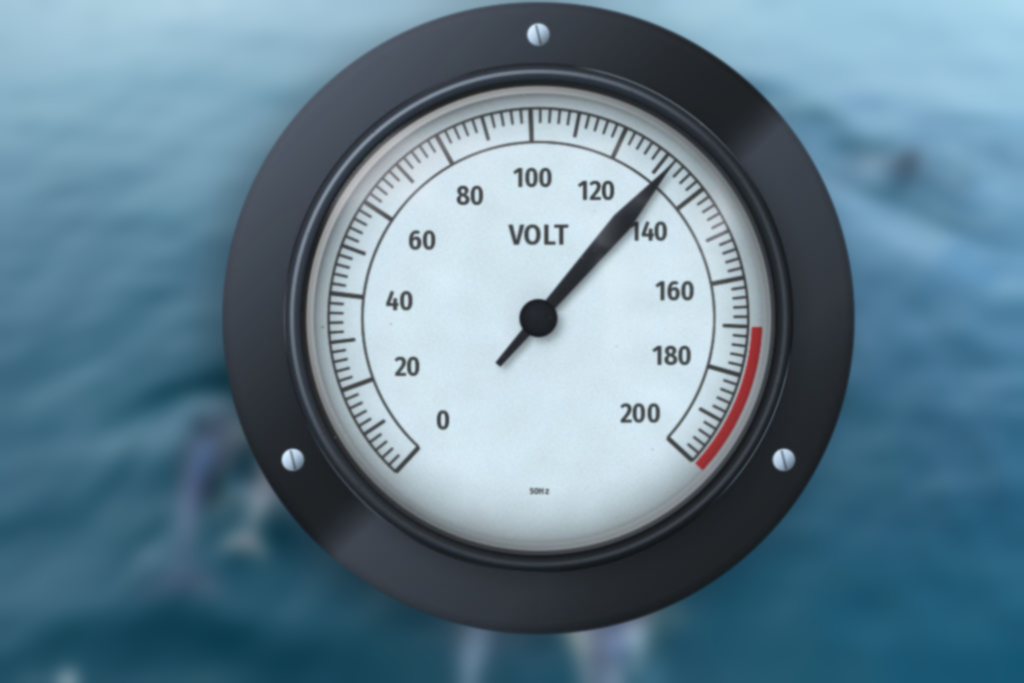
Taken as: 132 V
